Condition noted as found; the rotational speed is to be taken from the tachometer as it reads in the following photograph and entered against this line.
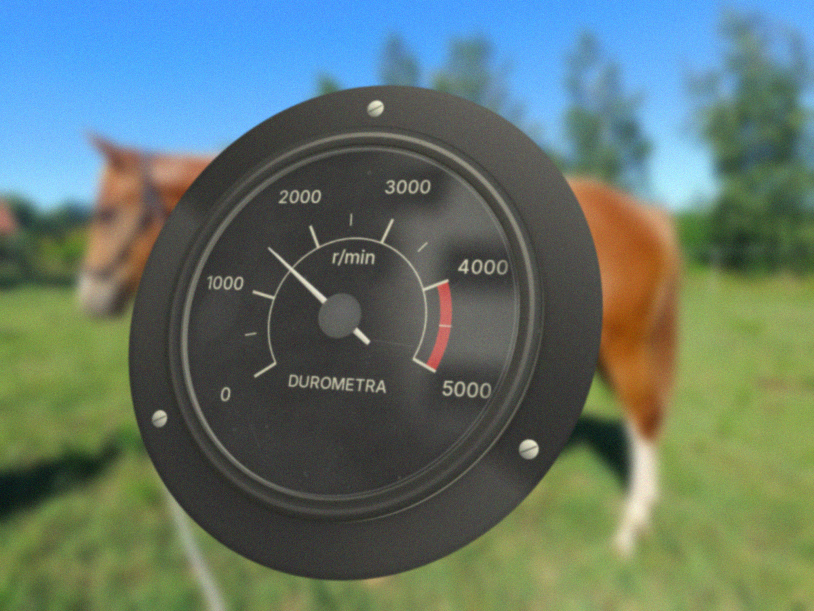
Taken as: 1500 rpm
